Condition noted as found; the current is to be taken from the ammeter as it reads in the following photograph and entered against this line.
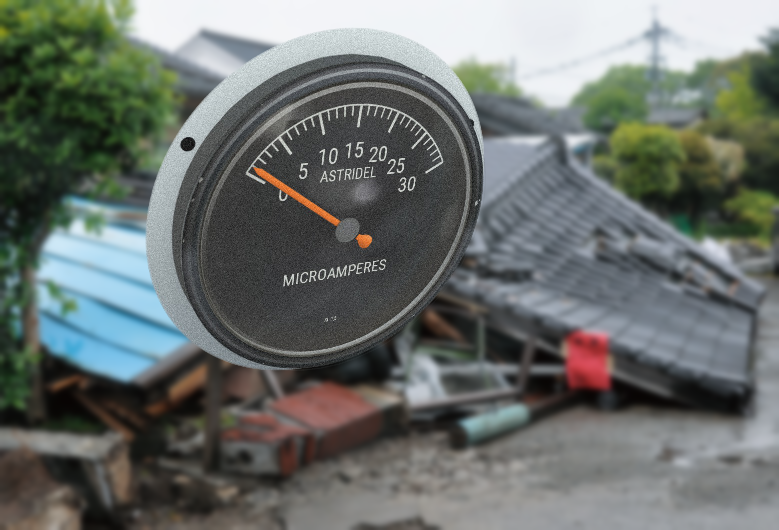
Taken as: 1 µA
